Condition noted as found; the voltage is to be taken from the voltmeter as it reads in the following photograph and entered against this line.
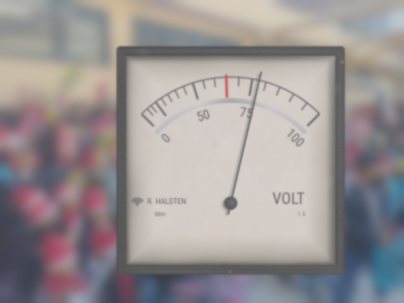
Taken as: 77.5 V
